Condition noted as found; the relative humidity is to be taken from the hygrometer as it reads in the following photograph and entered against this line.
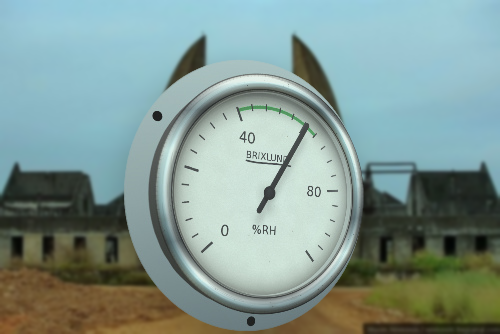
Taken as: 60 %
